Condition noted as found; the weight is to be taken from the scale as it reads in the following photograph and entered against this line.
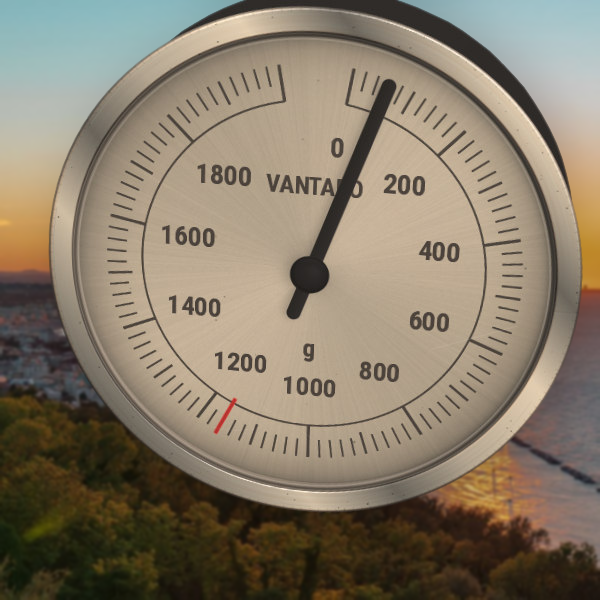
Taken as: 60 g
